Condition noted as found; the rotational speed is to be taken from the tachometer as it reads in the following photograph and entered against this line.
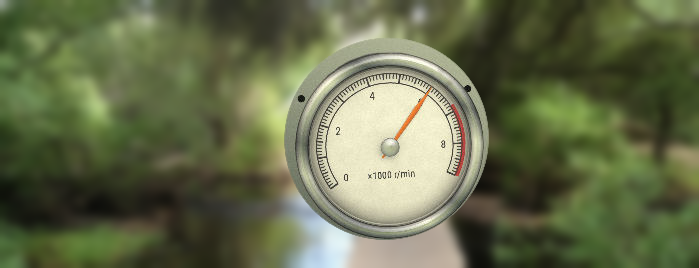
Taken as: 6000 rpm
